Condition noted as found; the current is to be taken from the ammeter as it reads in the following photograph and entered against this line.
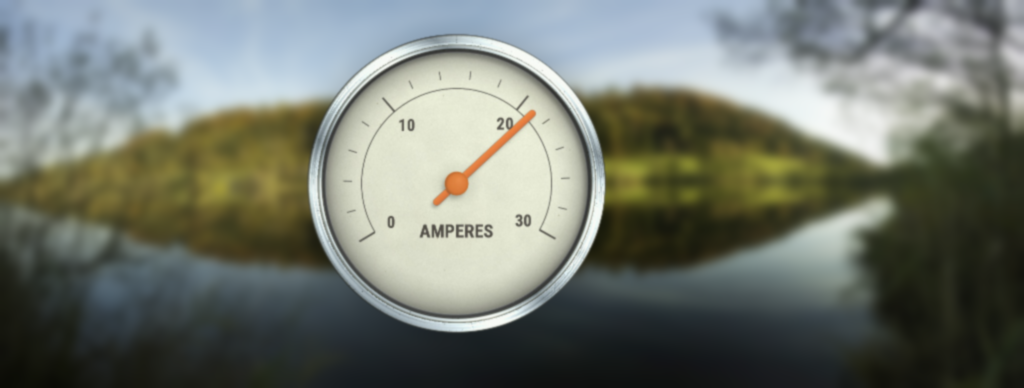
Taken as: 21 A
